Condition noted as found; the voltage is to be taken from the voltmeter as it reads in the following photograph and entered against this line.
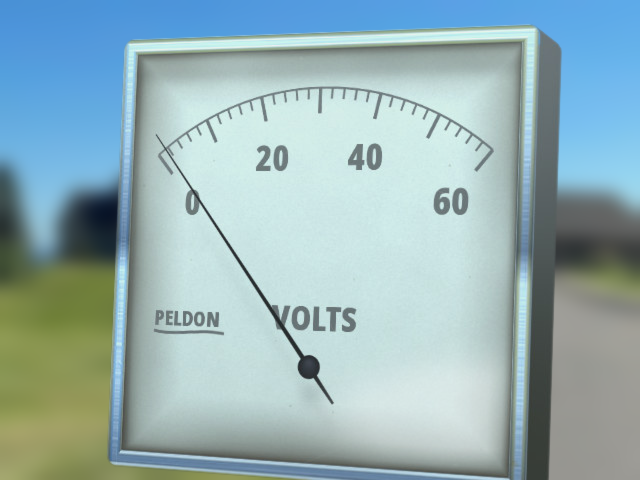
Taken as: 2 V
